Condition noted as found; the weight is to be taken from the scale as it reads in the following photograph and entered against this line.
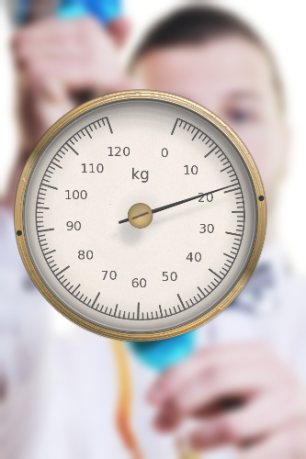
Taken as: 19 kg
